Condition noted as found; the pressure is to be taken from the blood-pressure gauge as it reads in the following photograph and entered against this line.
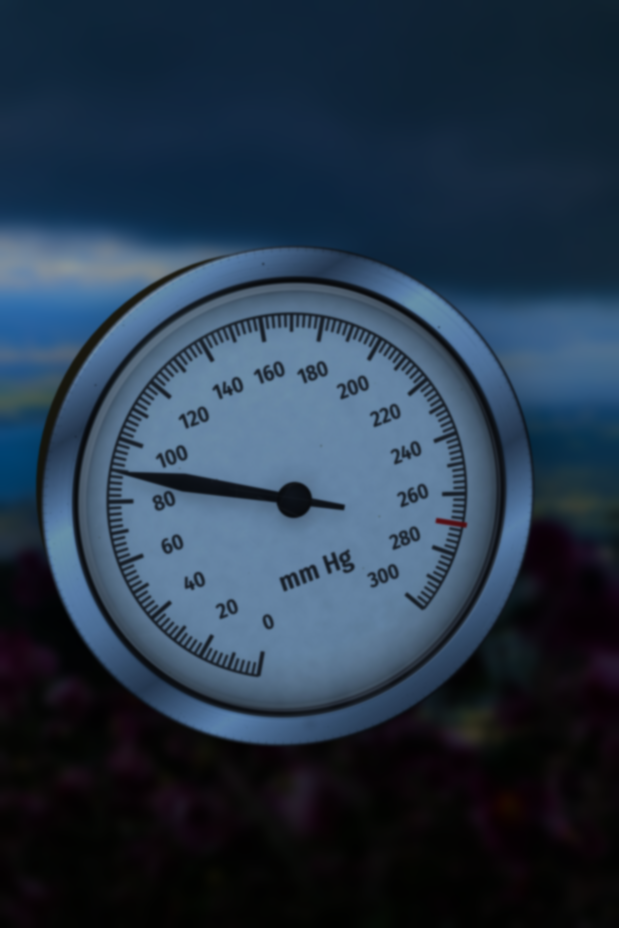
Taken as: 90 mmHg
